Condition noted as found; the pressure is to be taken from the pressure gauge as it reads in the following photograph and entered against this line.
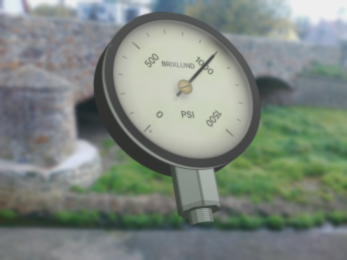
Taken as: 1000 psi
